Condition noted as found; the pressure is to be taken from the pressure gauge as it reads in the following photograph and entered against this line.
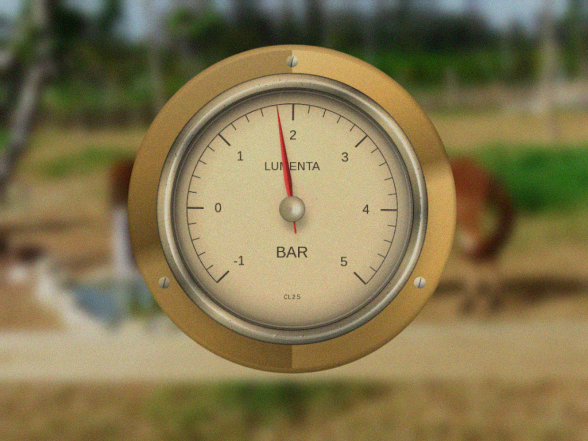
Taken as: 1.8 bar
